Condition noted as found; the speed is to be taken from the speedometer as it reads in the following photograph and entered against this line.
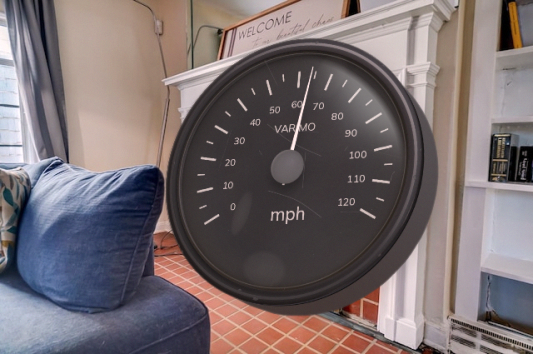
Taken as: 65 mph
